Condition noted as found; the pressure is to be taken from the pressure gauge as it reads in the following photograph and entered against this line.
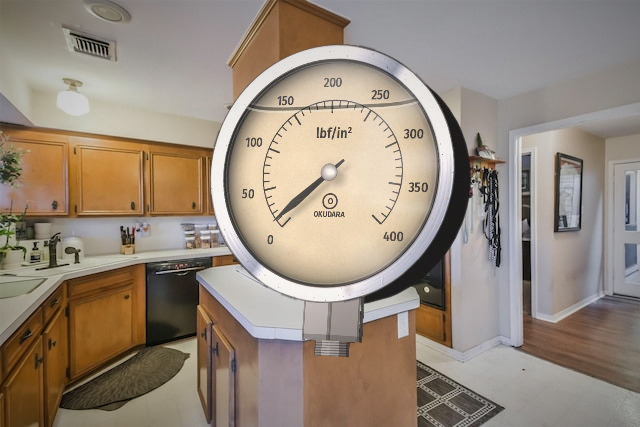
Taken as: 10 psi
